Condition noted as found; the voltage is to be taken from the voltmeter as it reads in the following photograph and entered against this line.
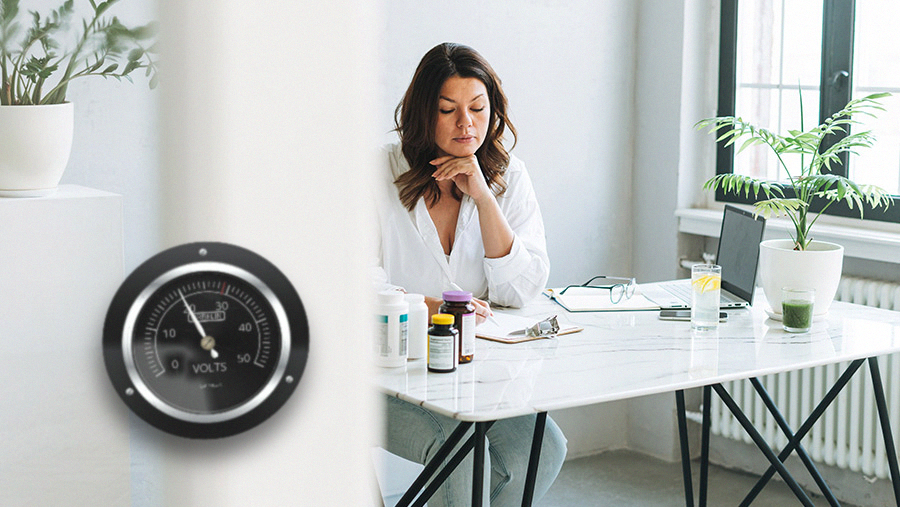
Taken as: 20 V
